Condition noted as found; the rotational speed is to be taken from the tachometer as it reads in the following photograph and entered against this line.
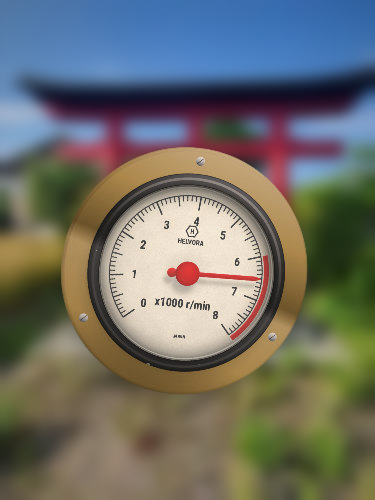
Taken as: 6500 rpm
